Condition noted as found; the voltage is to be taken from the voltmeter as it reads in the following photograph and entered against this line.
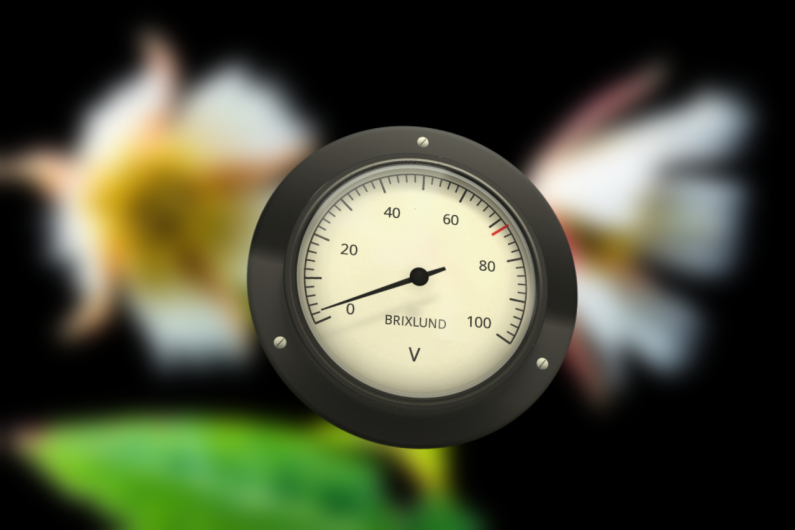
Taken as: 2 V
